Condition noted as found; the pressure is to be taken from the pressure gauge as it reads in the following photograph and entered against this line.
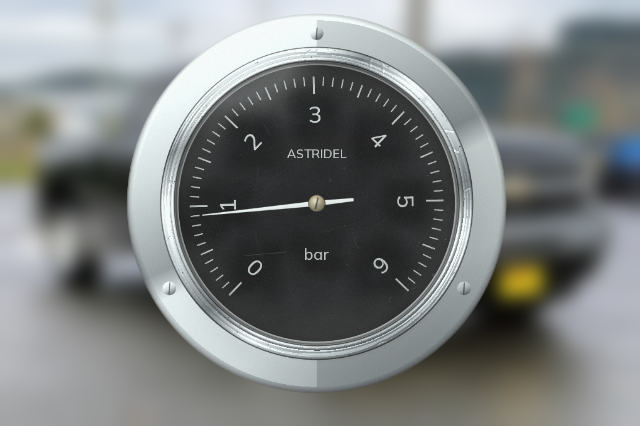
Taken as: 0.9 bar
